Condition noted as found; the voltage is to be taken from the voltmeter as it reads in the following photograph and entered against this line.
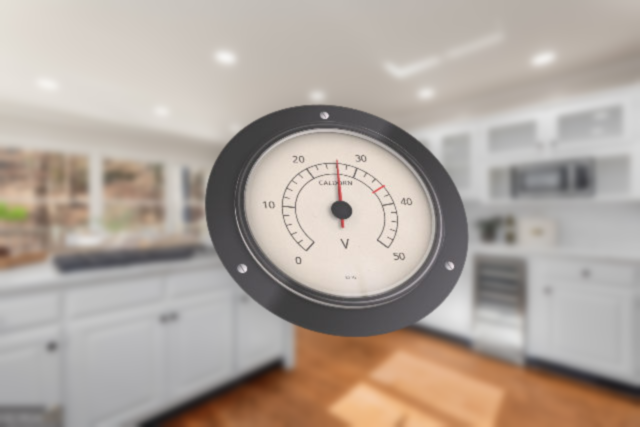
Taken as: 26 V
